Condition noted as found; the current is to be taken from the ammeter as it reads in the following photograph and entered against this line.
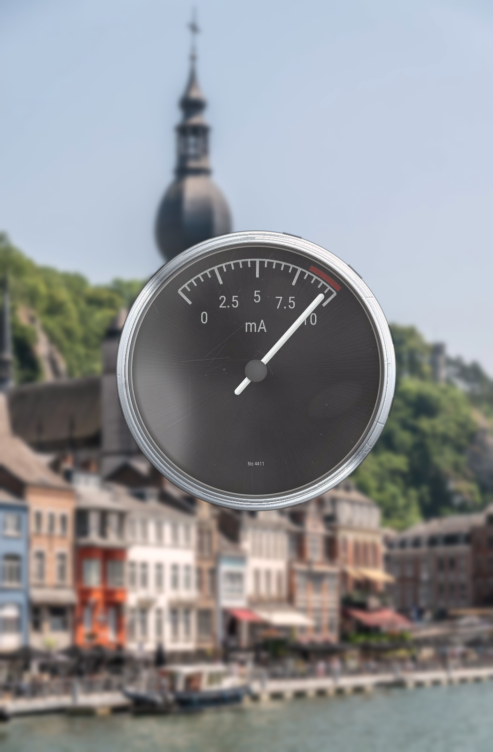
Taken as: 9.5 mA
